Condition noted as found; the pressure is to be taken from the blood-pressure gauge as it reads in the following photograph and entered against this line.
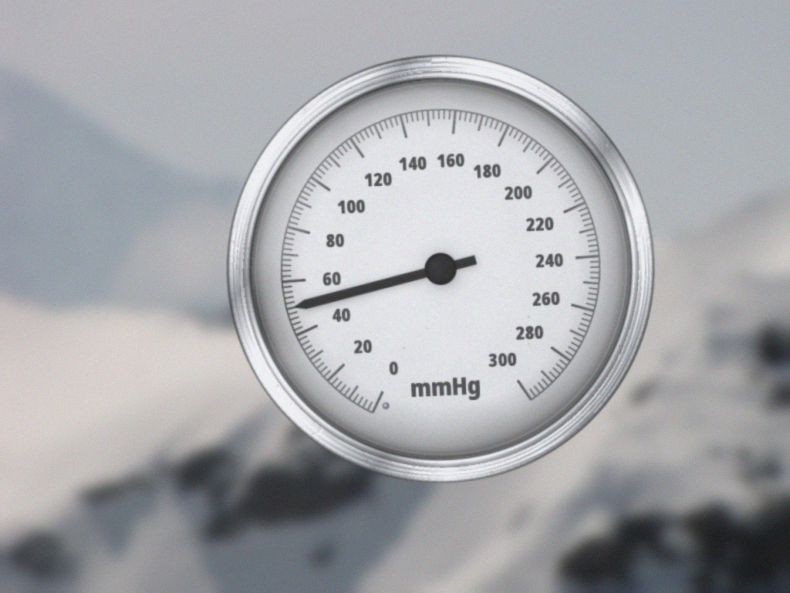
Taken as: 50 mmHg
